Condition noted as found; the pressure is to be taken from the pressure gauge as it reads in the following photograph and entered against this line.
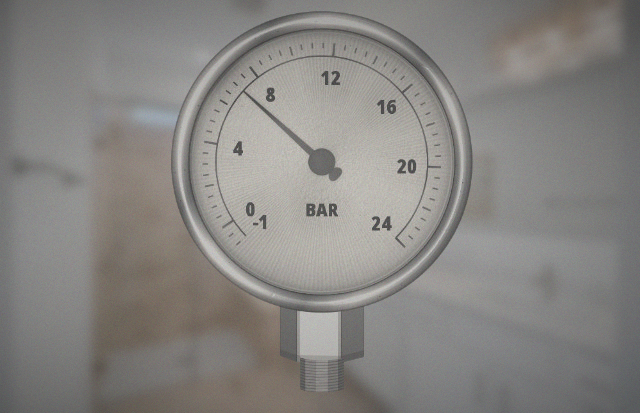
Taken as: 7 bar
